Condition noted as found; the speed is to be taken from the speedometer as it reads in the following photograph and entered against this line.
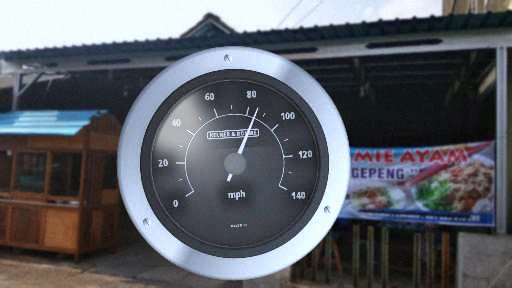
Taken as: 85 mph
